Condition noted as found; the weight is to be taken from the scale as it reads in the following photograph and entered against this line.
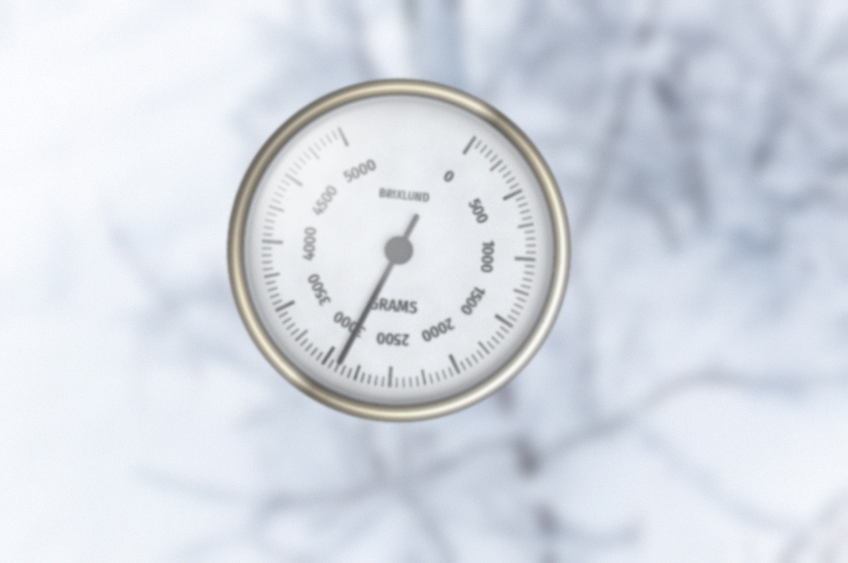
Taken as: 2900 g
